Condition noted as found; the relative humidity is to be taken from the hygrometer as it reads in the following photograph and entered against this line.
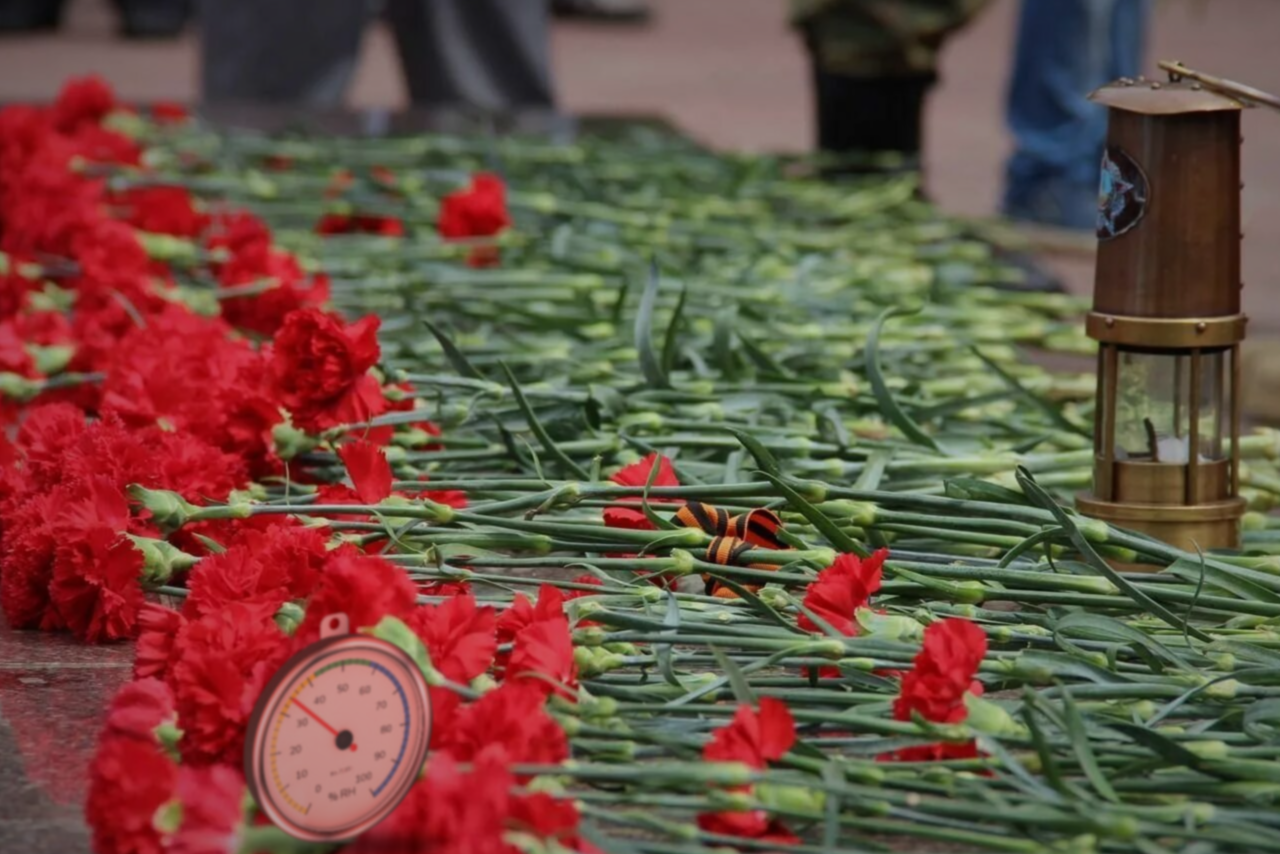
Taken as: 34 %
